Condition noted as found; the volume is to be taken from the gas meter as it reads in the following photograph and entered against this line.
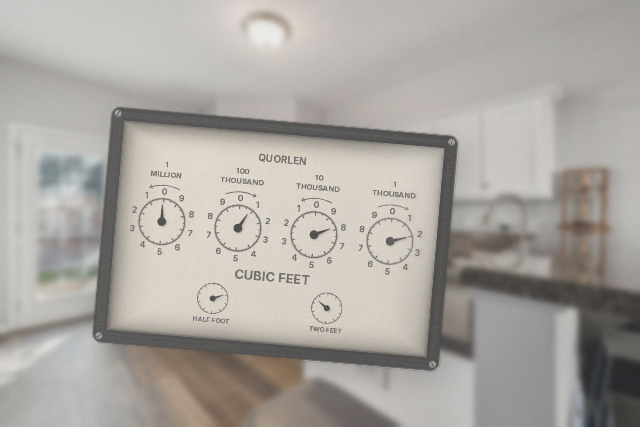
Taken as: 8200 ft³
